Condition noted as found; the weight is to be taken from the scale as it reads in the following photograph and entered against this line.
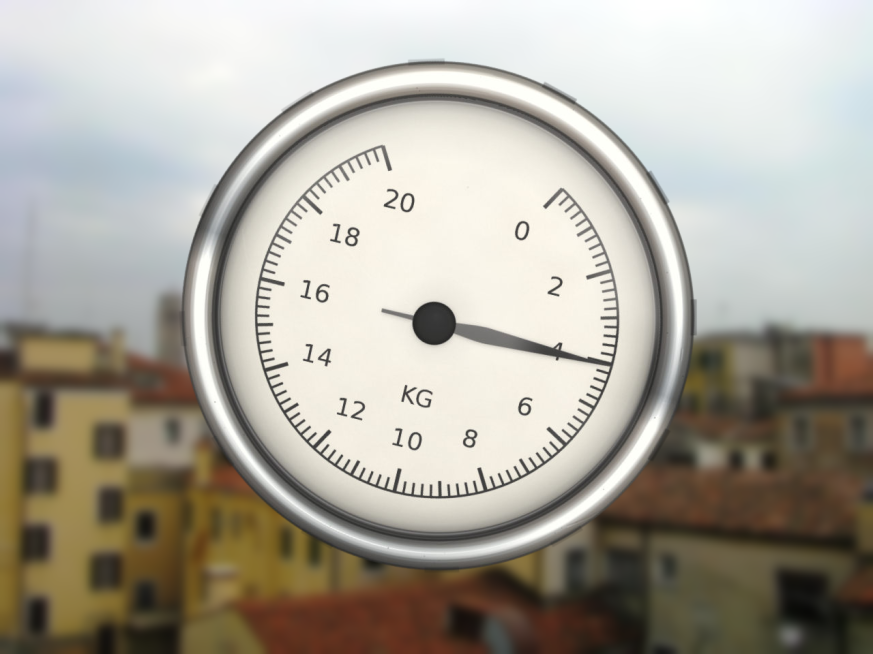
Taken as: 4 kg
